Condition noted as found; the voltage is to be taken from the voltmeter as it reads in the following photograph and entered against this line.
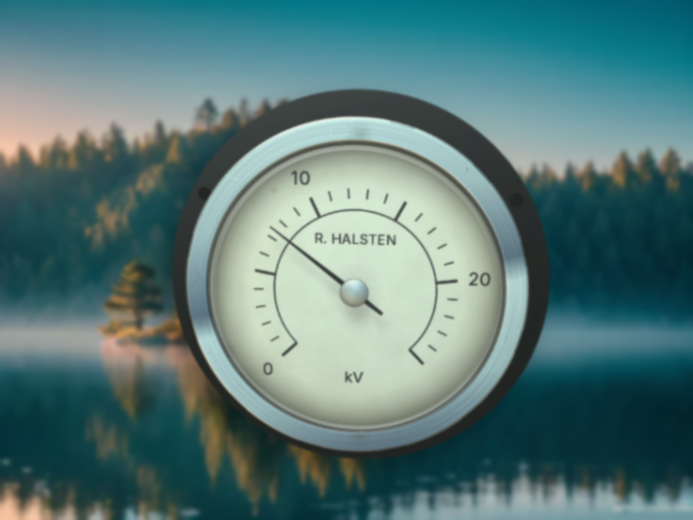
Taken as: 7.5 kV
